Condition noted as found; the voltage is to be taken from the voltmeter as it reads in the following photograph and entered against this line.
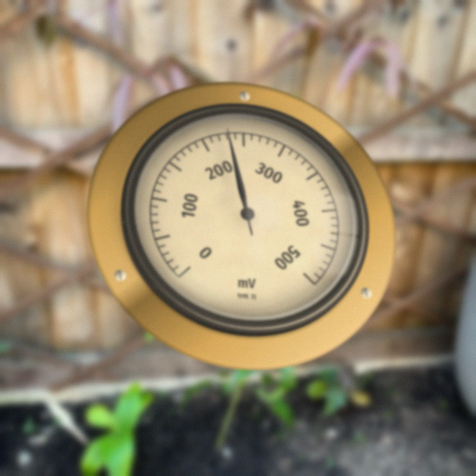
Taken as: 230 mV
